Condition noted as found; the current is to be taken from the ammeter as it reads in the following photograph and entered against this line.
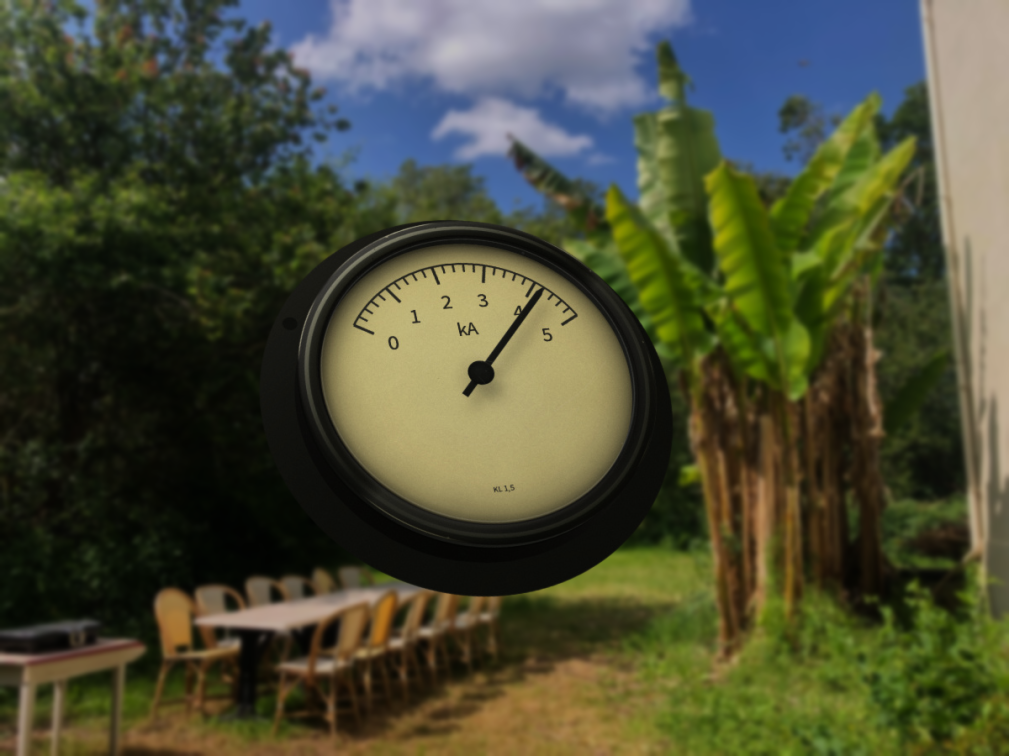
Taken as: 4.2 kA
